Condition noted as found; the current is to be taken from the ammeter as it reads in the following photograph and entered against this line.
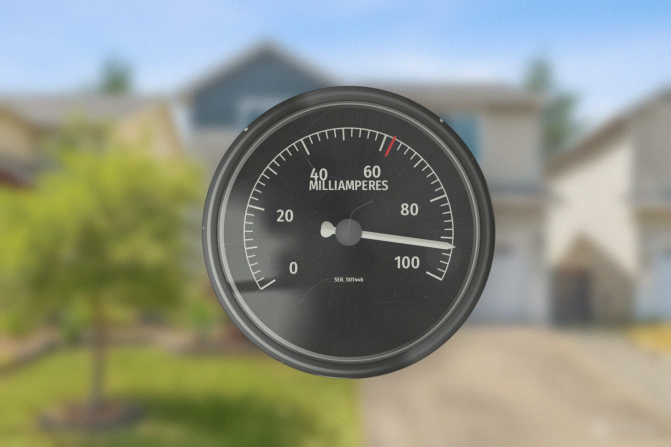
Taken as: 92 mA
